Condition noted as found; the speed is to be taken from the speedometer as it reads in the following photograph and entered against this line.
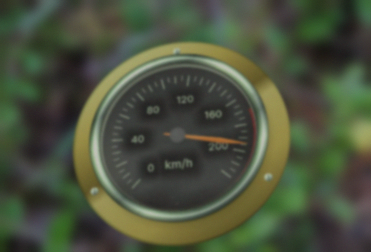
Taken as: 195 km/h
